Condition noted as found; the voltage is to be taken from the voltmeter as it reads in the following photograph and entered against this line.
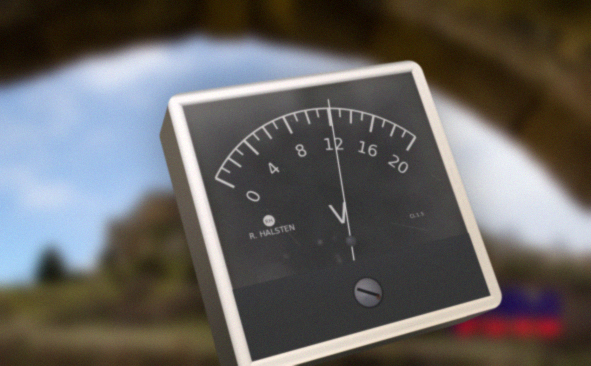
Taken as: 12 V
